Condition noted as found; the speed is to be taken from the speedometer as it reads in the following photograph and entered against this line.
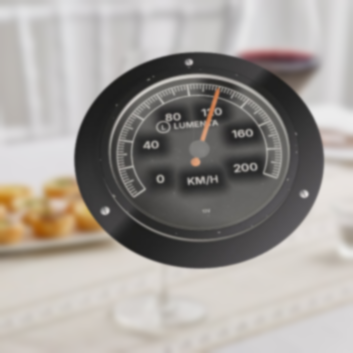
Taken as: 120 km/h
